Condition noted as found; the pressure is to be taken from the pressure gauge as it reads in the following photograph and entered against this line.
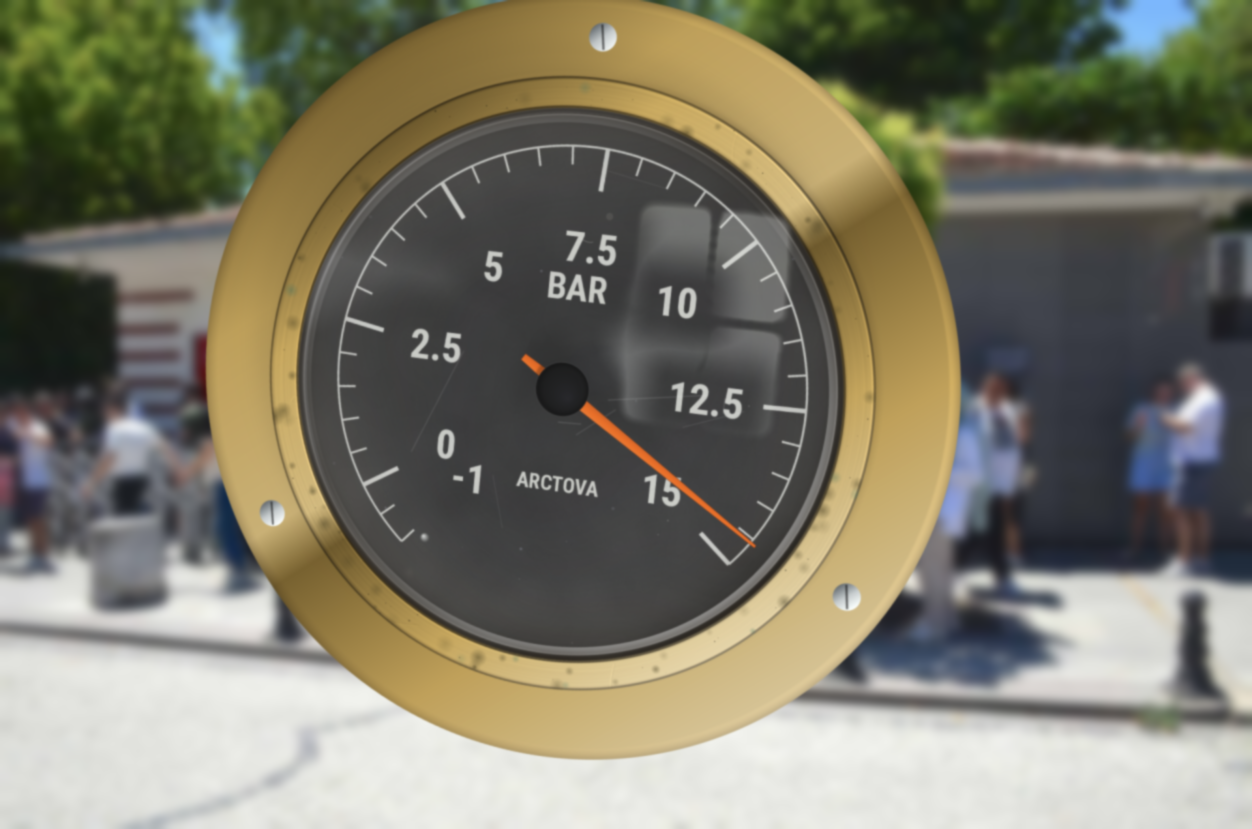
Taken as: 14.5 bar
